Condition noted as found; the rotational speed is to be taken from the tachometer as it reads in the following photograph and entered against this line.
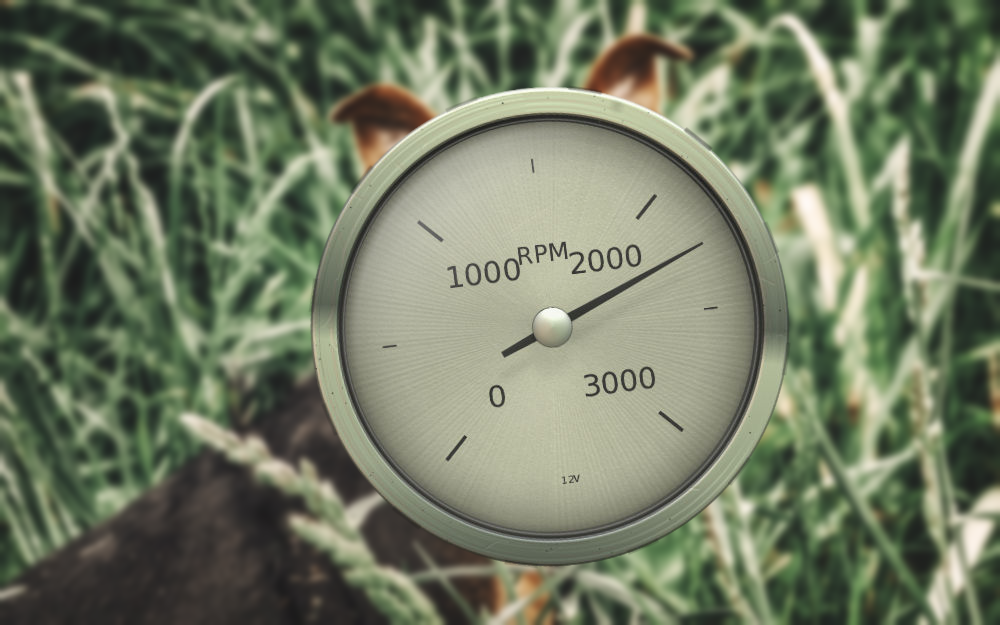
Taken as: 2250 rpm
